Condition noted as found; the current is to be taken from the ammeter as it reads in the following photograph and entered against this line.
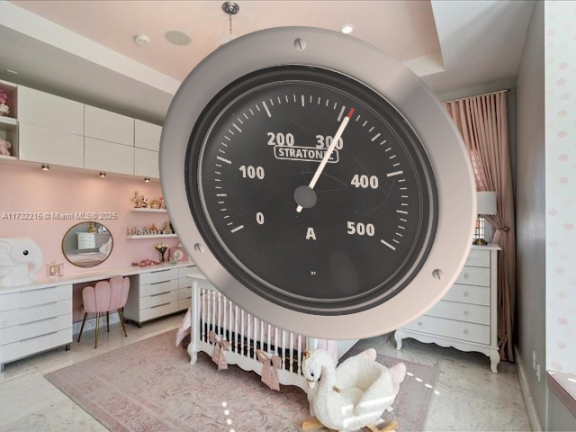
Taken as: 310 A
